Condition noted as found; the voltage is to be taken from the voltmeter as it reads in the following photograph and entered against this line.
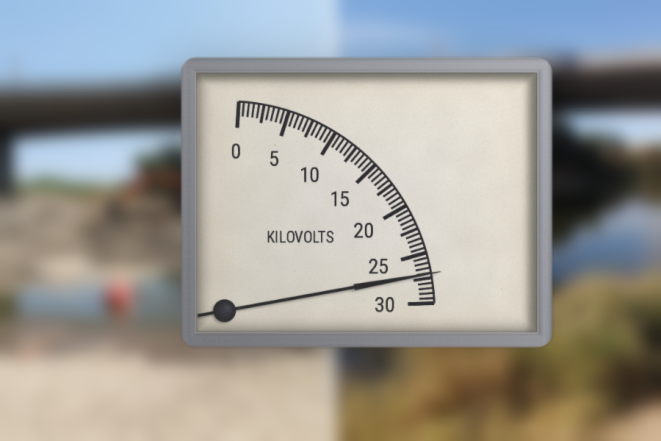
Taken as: 27 kV
